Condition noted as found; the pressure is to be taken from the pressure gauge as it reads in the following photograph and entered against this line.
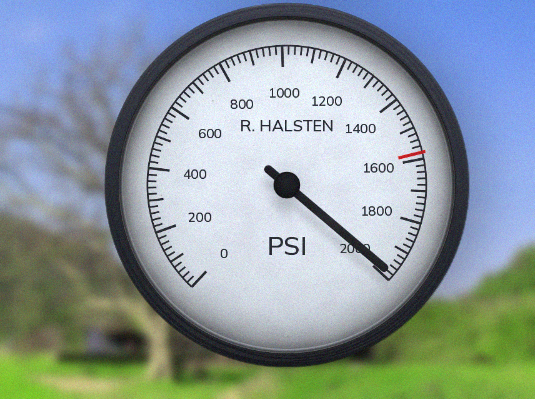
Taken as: 1980 psi
